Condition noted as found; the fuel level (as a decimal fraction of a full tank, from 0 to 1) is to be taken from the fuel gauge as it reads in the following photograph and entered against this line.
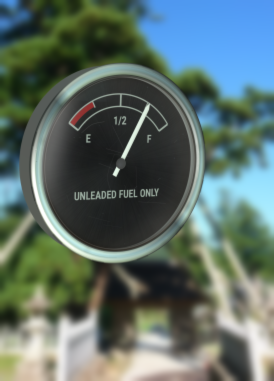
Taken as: 0.75
